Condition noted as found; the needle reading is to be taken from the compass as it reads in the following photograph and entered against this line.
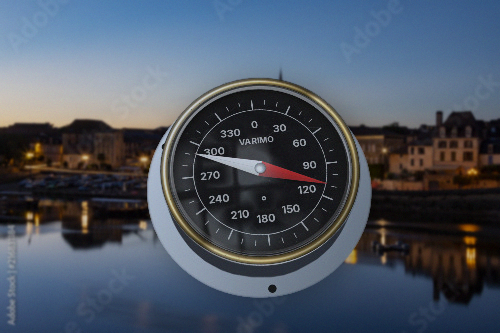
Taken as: 110 °
